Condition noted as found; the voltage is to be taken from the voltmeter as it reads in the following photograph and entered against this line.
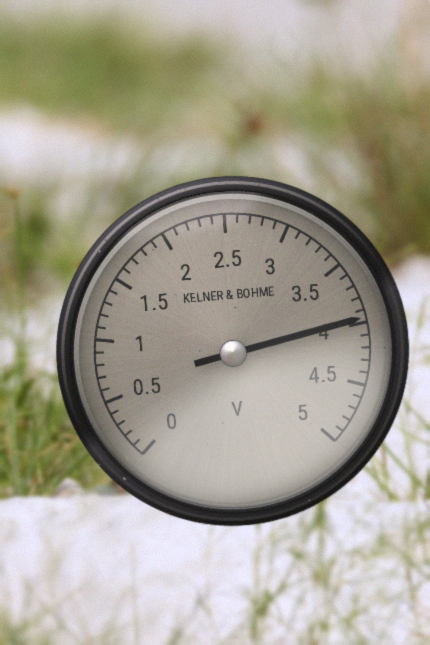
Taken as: 3.95 V
